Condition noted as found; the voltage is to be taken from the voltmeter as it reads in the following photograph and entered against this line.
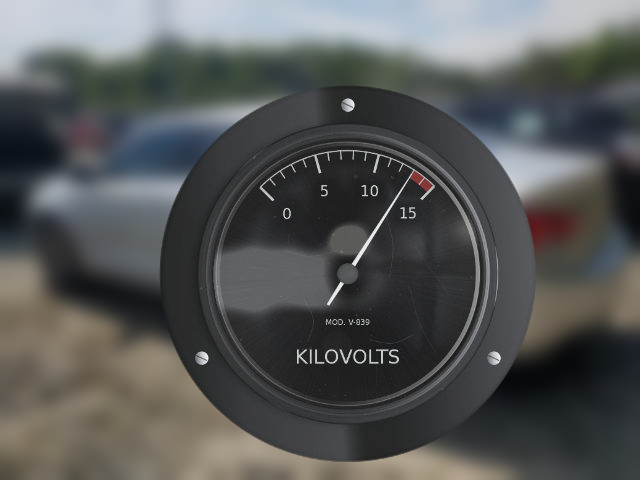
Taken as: 13 kV
